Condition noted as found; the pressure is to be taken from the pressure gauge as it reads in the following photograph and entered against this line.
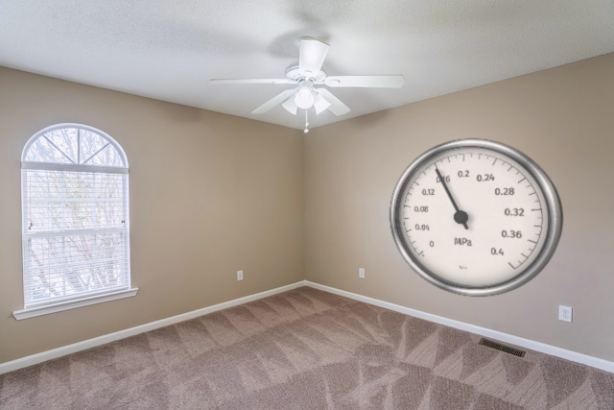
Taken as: 0.16 MPa
